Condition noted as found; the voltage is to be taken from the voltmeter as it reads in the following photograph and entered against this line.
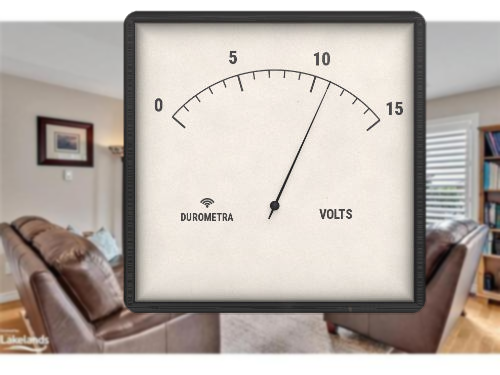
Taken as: 11 V
